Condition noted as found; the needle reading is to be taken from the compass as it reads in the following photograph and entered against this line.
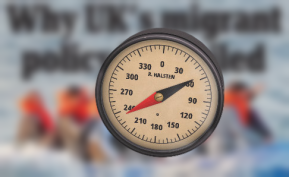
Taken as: 235 °
